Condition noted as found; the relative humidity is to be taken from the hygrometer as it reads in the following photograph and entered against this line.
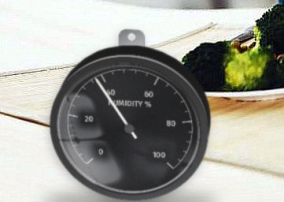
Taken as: 38 %
